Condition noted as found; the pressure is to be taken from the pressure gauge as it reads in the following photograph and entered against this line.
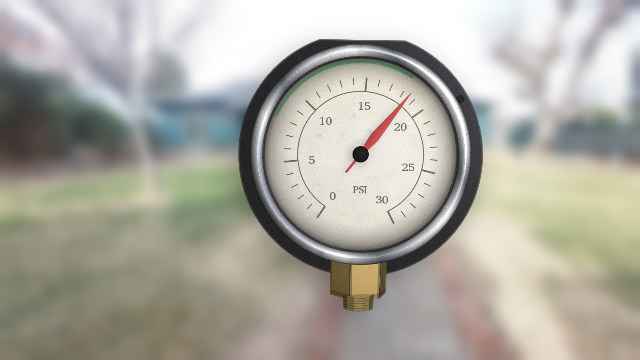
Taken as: 18.5 psi
